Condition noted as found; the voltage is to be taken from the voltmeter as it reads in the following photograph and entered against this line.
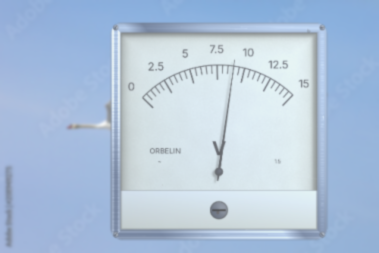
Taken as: 9 V
